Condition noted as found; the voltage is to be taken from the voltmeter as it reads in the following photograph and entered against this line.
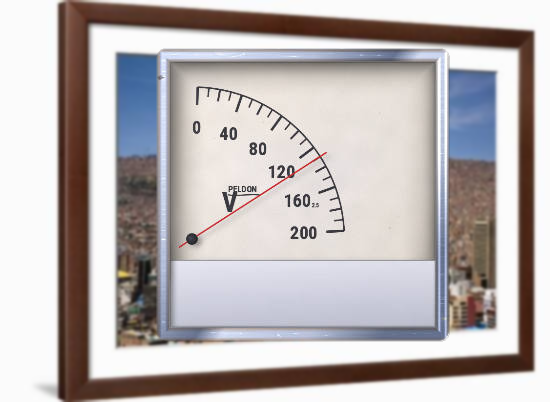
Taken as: 130 V
